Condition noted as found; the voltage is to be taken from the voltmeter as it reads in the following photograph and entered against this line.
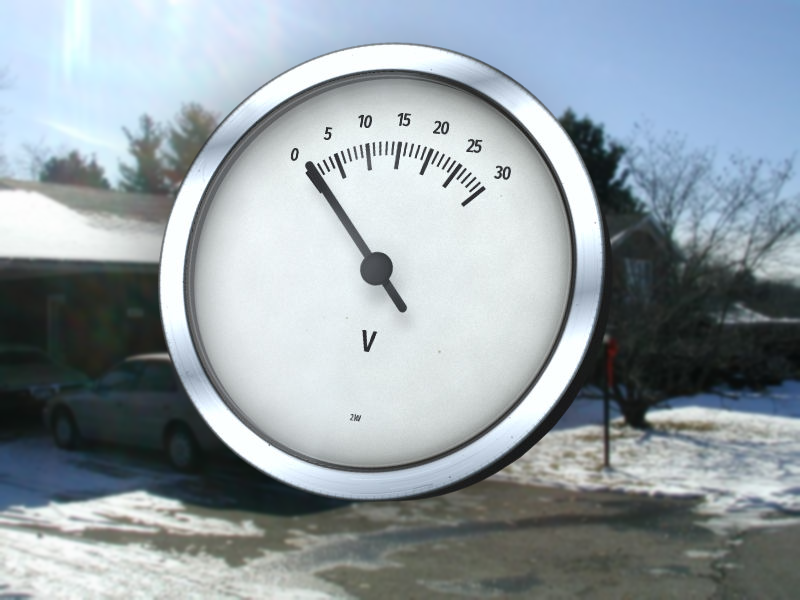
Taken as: 1 V
